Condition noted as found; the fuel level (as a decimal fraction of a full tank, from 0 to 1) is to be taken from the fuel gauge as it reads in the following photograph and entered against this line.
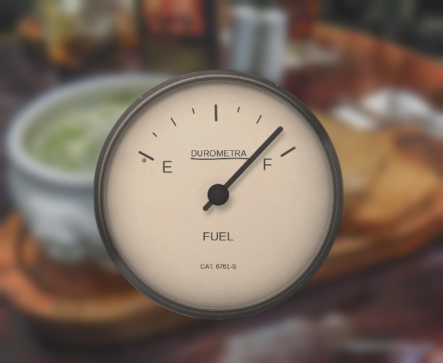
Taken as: 0.875
